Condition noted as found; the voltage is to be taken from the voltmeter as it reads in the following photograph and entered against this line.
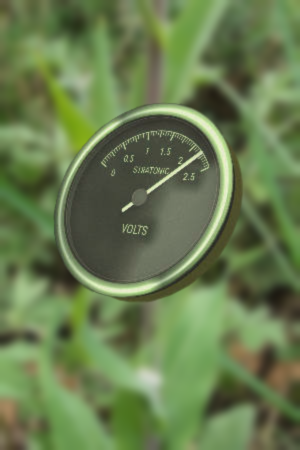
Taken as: 2.25 V
